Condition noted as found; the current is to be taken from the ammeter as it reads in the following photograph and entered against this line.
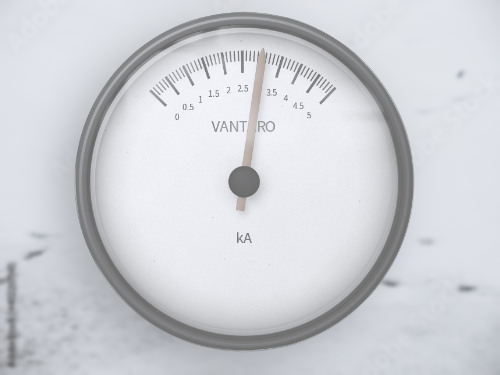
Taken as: 3 kA
